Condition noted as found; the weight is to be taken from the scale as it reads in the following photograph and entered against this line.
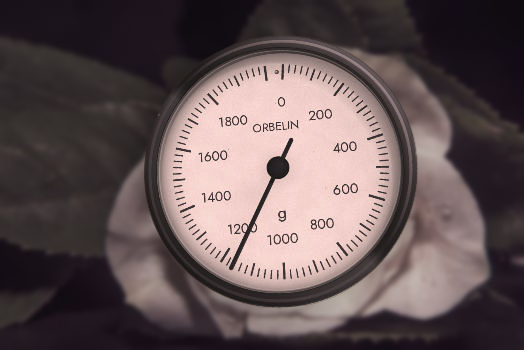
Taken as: 1160 g
